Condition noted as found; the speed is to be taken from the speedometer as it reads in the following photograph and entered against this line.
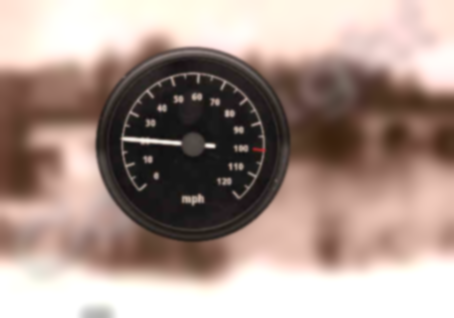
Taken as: 20 mph
